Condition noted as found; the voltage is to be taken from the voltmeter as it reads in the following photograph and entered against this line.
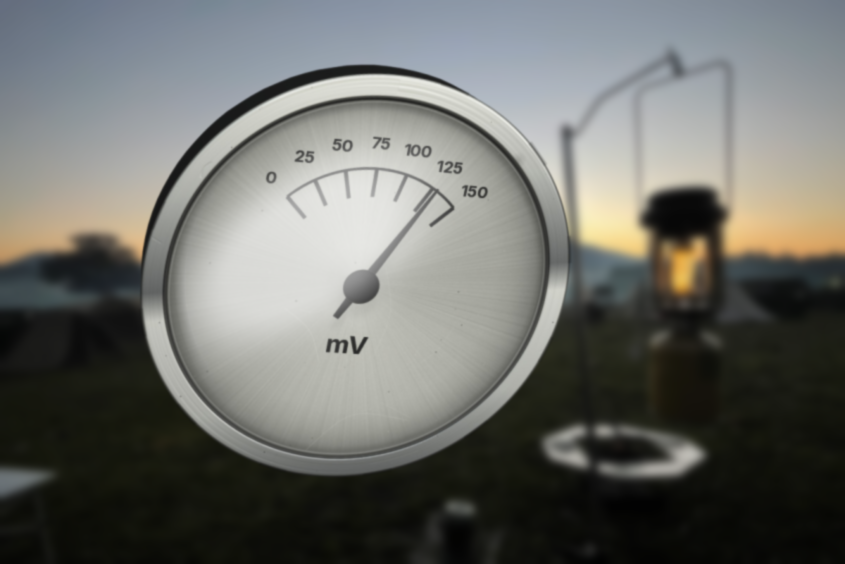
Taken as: 125 mV
